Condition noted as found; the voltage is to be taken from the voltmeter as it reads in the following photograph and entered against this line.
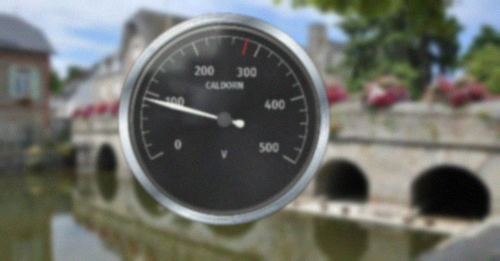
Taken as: 90 V
